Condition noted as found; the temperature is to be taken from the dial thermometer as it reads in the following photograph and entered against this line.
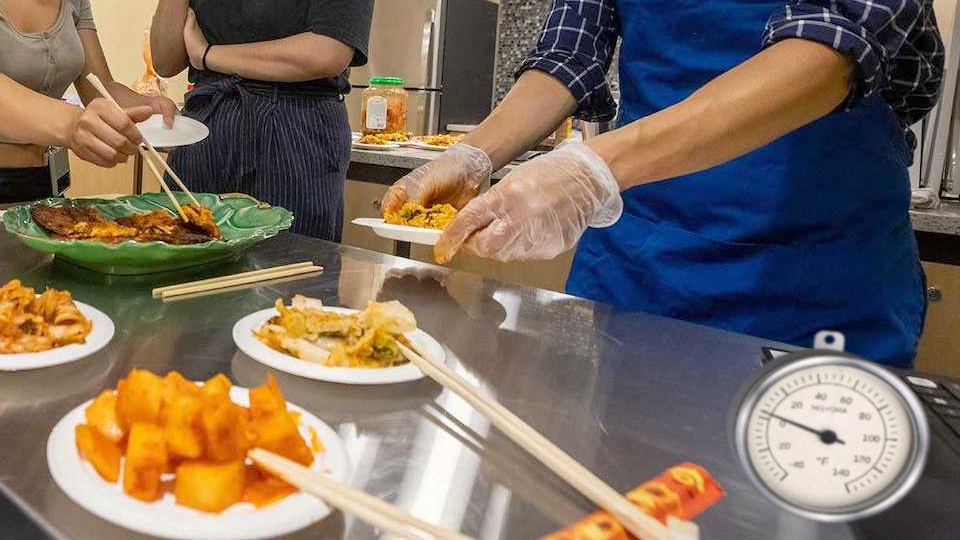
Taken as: 4 °F
